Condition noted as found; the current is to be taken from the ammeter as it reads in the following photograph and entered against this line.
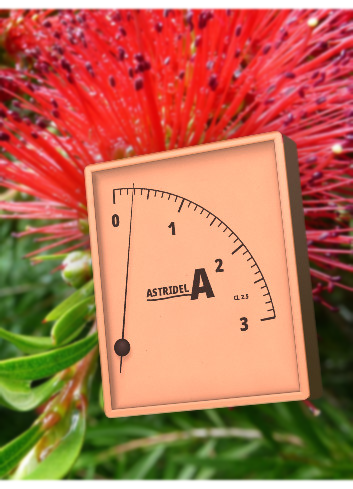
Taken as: 0.3 A
